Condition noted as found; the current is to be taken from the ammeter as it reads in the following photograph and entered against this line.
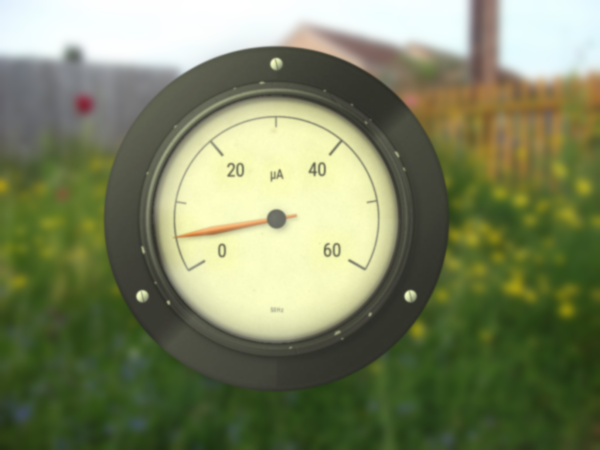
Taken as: 5 µA
